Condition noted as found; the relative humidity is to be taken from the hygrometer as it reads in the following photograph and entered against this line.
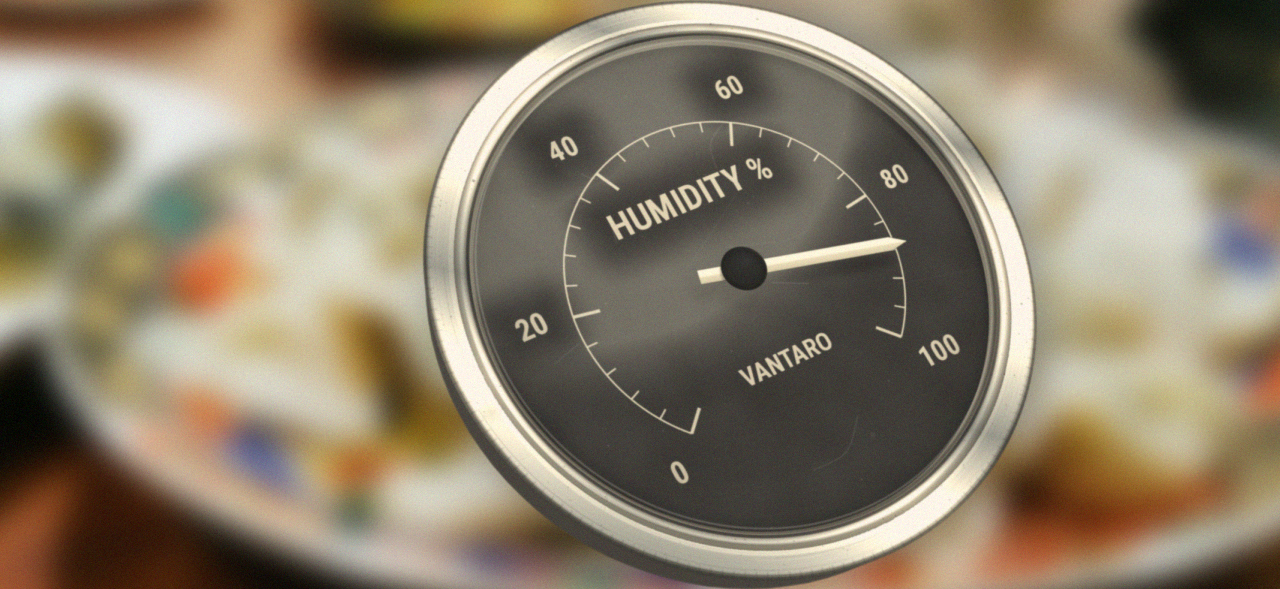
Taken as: 88 %
